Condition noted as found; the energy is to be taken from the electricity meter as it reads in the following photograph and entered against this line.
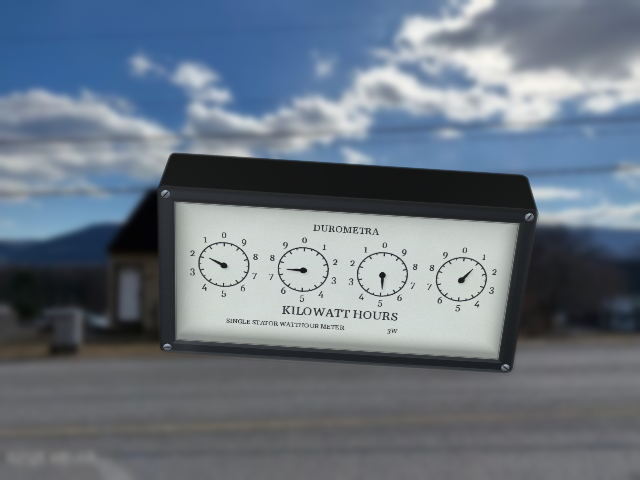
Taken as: 1751 kWh
